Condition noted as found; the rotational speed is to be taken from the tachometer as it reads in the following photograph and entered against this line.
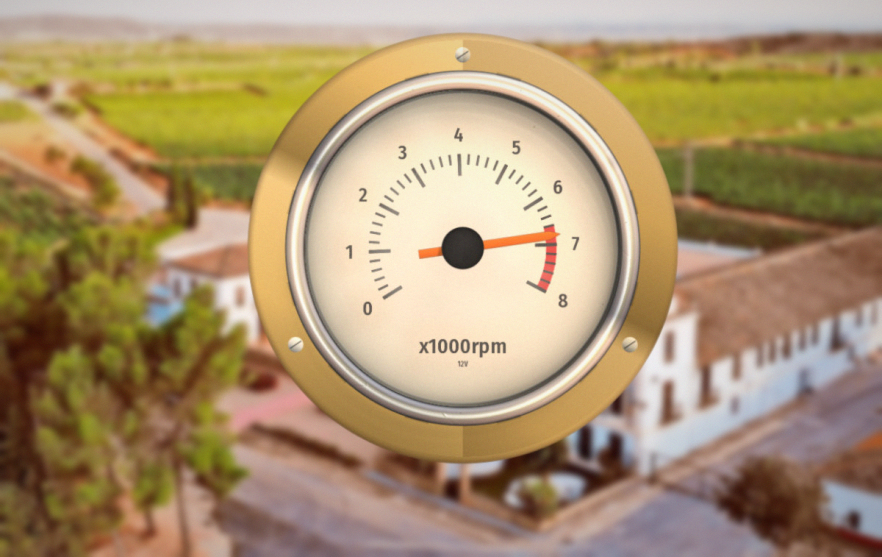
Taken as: 6800 rpm
